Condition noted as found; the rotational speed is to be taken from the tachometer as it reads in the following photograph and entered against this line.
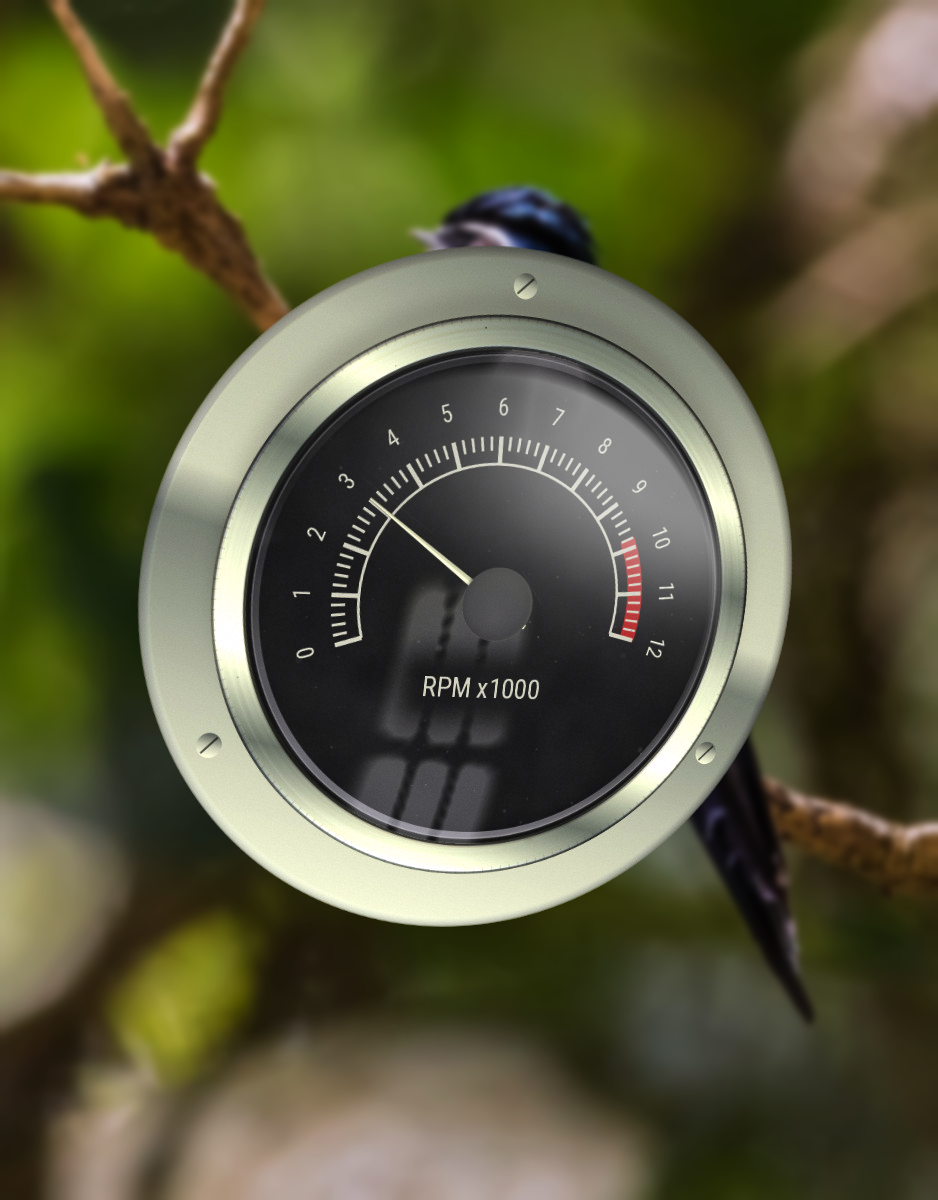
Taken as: 3000 rpm
